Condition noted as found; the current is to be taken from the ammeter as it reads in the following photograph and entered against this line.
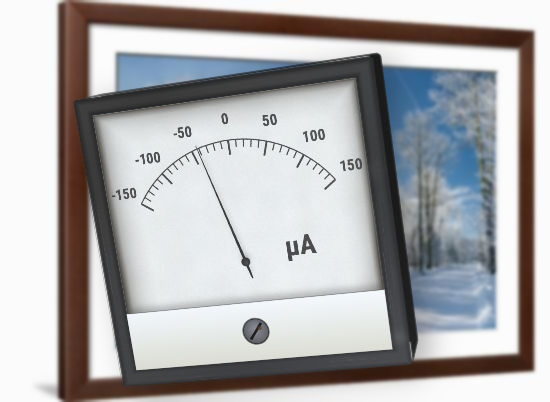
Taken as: -40 µA
